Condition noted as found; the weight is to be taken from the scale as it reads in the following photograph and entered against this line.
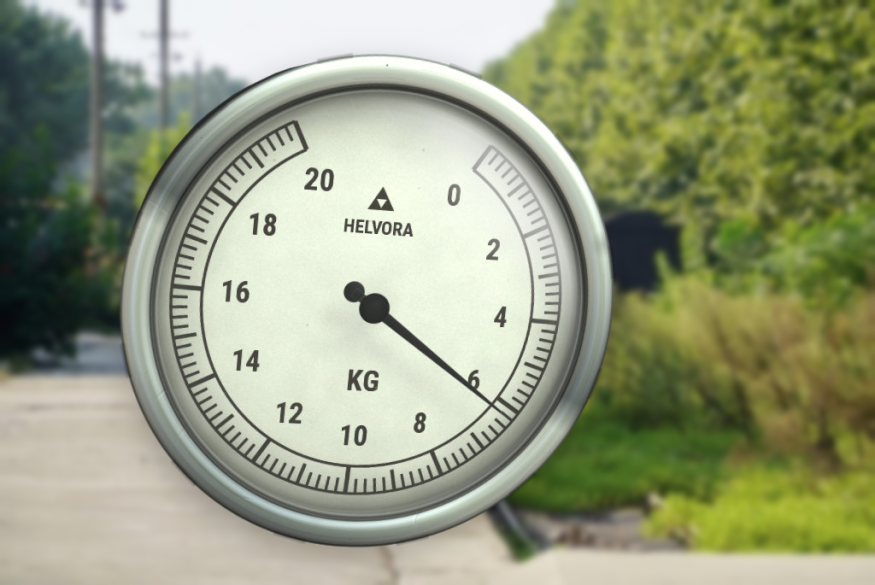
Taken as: 6.2 kg
